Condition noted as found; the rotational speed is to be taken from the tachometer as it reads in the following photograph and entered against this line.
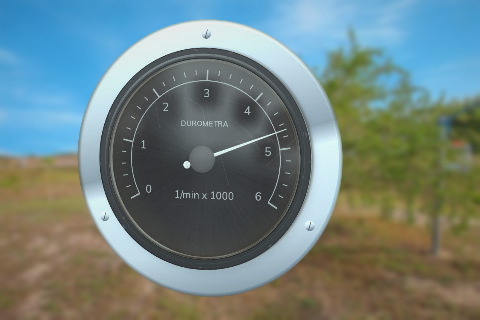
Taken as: 4700 rpm
